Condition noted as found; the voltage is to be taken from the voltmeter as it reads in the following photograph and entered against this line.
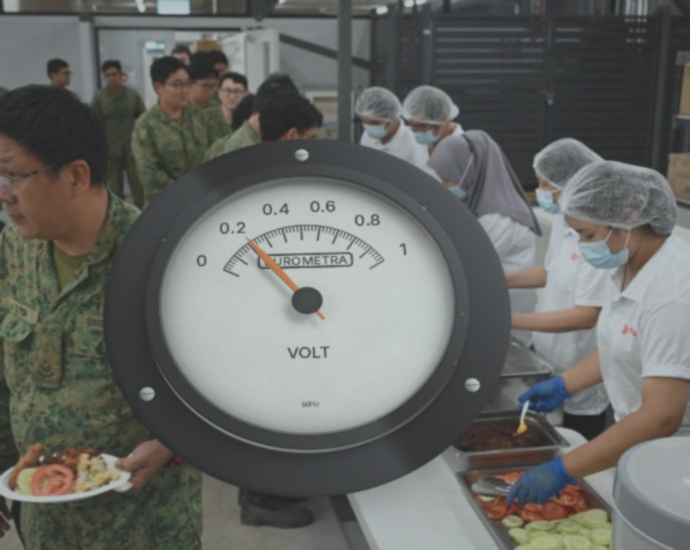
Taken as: 0.2 V
